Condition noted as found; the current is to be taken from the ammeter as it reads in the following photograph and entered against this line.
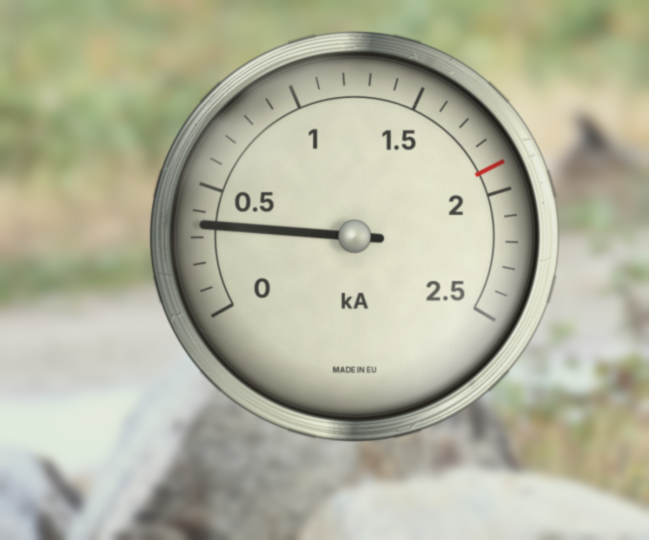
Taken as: 0.35 kA
